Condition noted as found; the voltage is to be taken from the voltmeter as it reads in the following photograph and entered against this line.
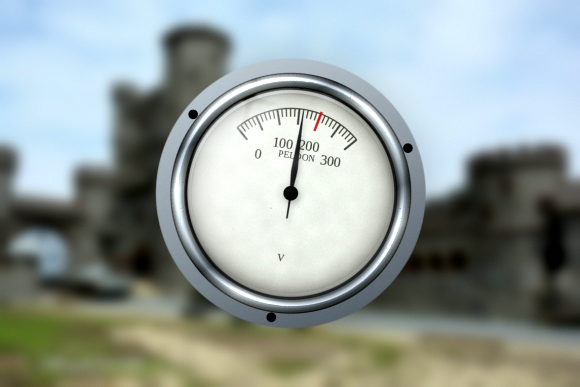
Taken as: 160 V
